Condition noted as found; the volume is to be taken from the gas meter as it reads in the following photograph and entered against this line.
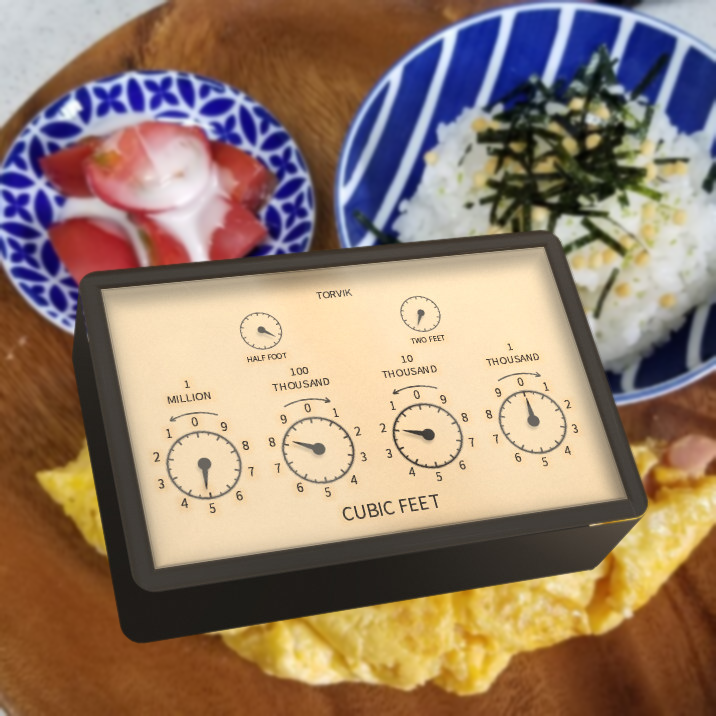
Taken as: 482000 ft³
